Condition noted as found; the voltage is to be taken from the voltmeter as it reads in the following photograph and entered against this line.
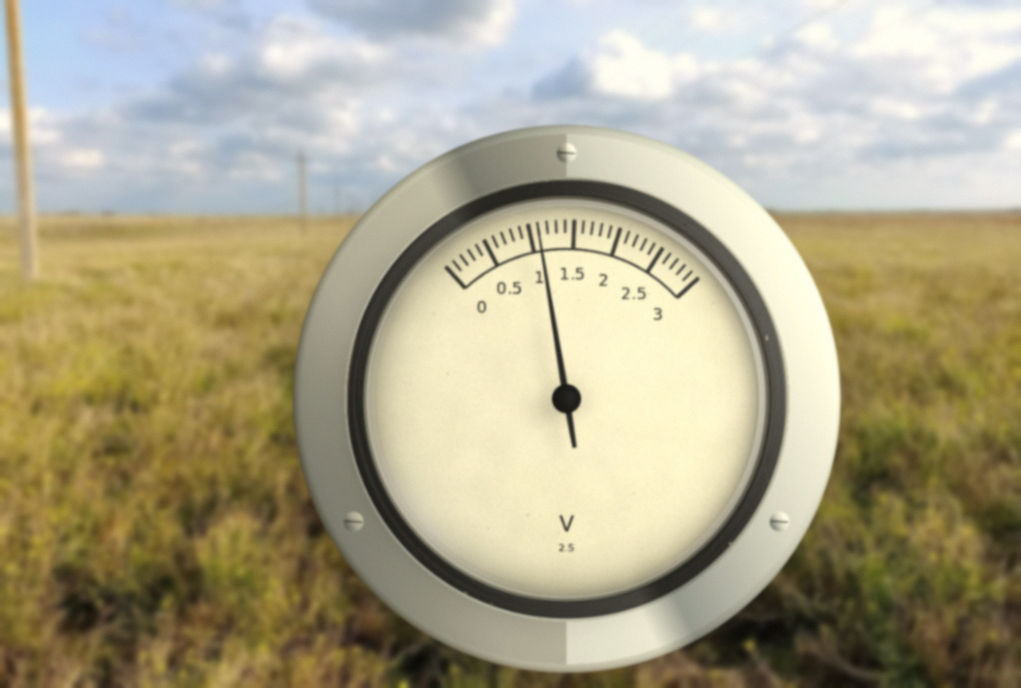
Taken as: 1.1 V
